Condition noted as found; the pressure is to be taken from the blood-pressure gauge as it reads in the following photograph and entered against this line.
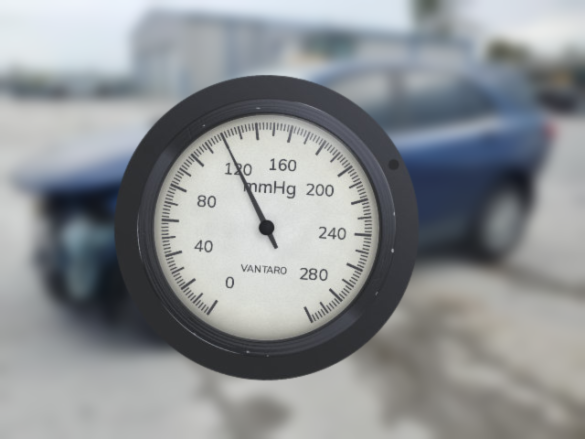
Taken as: 120 mmHg
